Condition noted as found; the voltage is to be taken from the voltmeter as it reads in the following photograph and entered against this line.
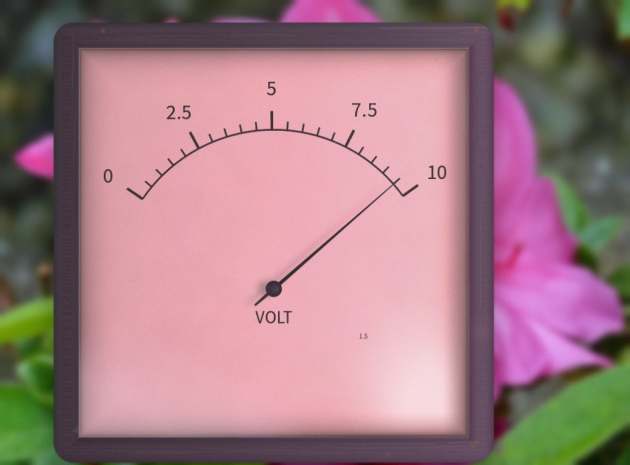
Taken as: 9.5 V
